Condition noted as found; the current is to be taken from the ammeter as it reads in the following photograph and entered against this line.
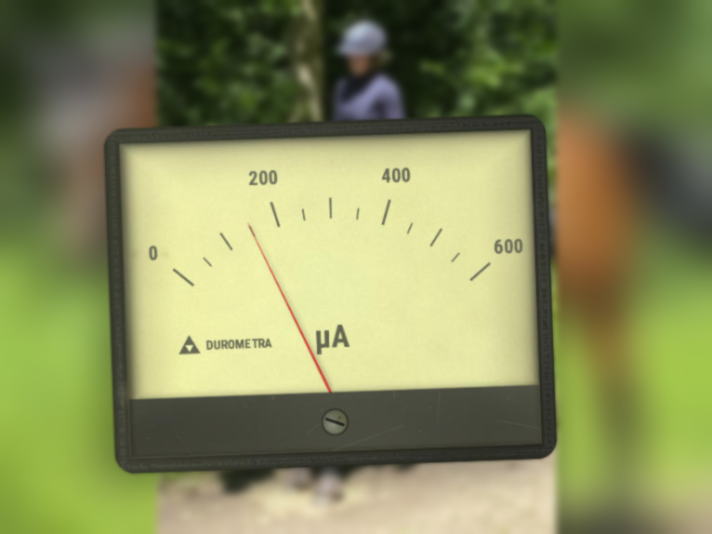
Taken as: 150 µA
